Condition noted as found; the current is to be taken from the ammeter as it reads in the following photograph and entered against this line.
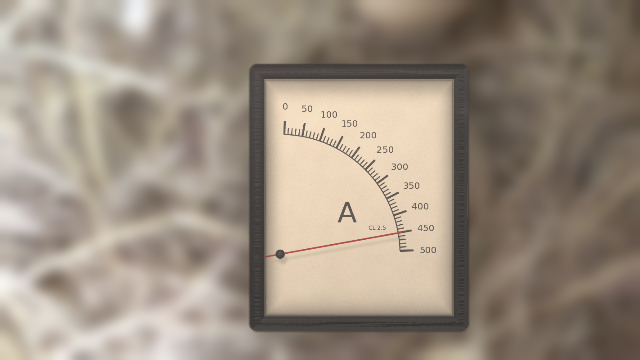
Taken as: 450 A
